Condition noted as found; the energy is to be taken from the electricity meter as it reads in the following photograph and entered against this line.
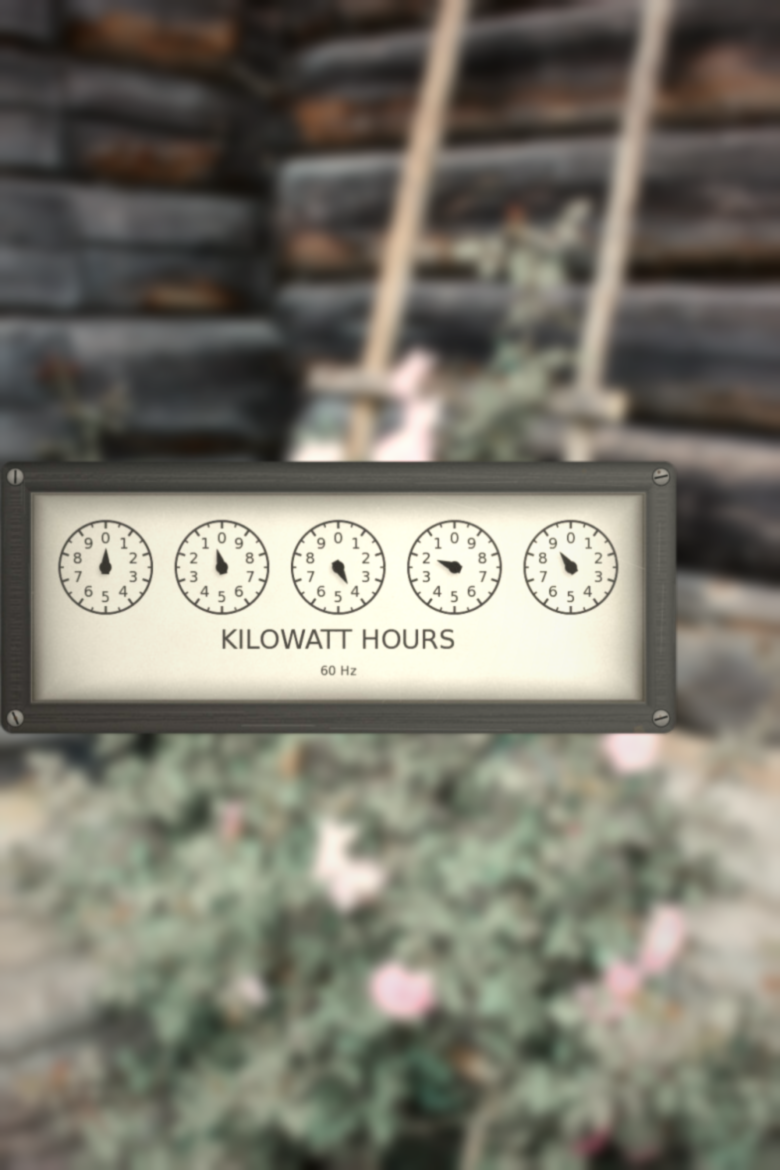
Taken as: 419 kWh
